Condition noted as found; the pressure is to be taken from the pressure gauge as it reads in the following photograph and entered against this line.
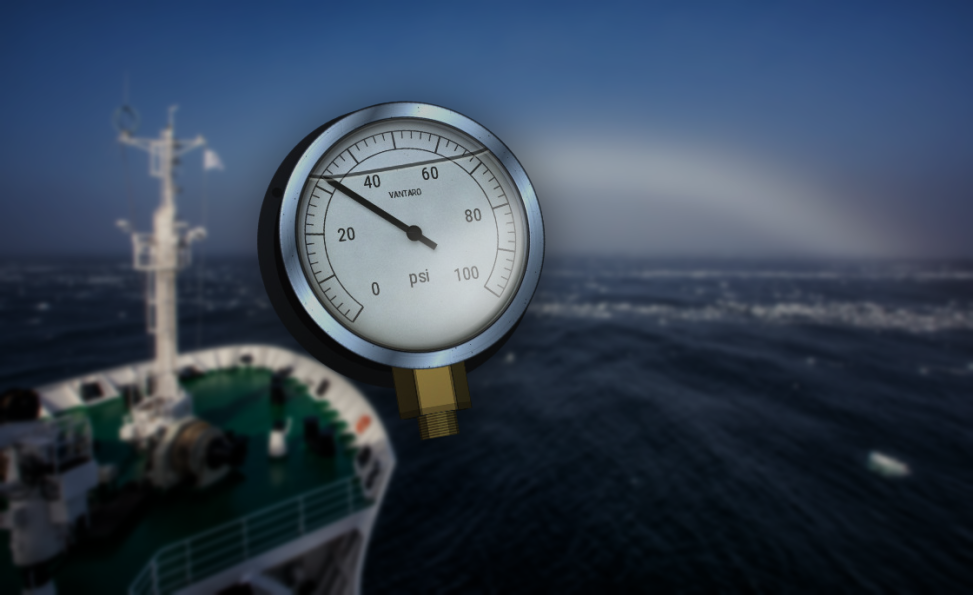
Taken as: 32 psi
